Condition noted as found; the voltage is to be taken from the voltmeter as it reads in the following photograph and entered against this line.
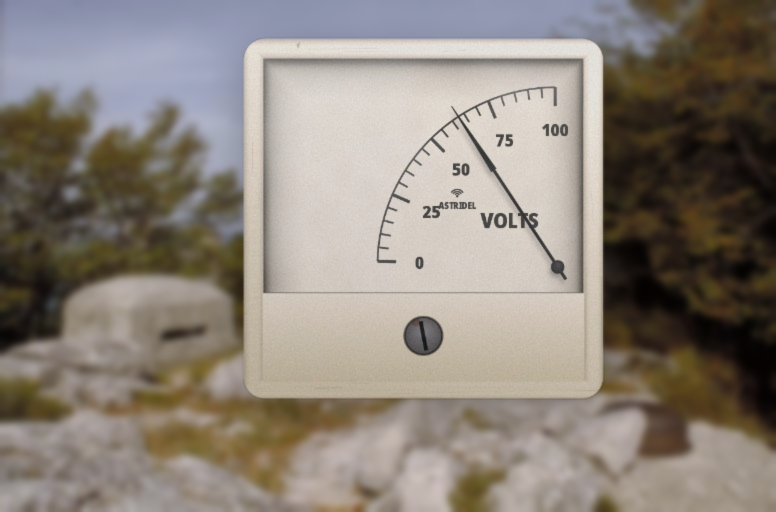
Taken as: 62.5 V
